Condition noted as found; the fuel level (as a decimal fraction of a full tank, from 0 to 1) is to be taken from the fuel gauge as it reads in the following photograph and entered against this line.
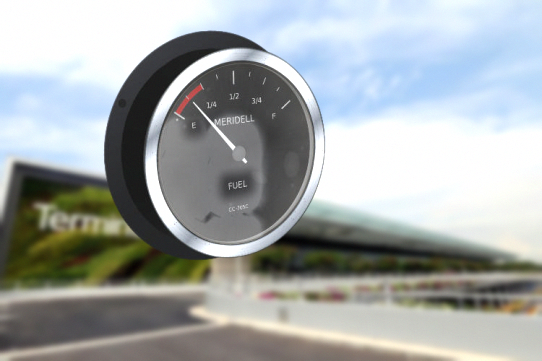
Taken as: 0.125
